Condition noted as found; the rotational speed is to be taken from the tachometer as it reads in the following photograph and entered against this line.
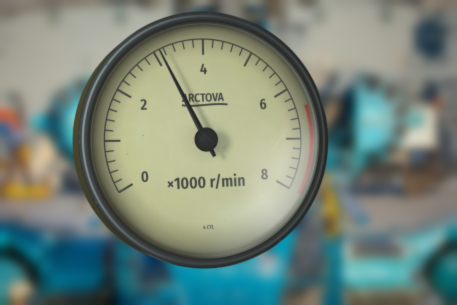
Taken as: 3100 rpm
